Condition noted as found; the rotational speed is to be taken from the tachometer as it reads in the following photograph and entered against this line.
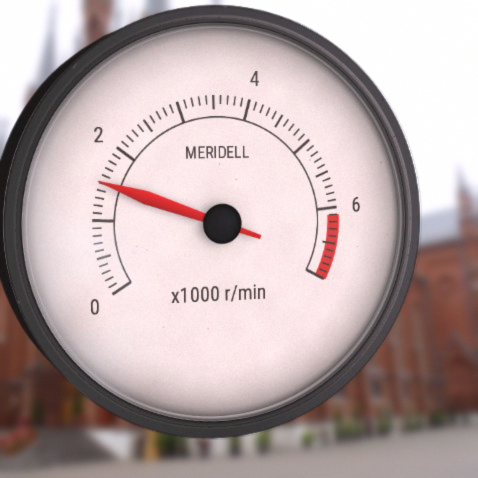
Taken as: 1500 rpm
